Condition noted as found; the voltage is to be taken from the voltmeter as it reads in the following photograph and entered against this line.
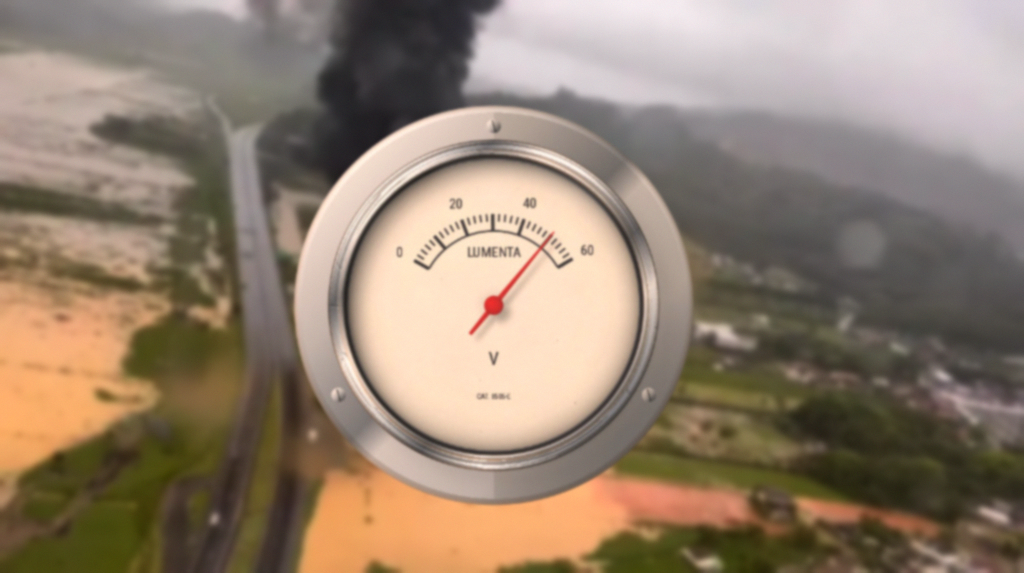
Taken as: 50 V
